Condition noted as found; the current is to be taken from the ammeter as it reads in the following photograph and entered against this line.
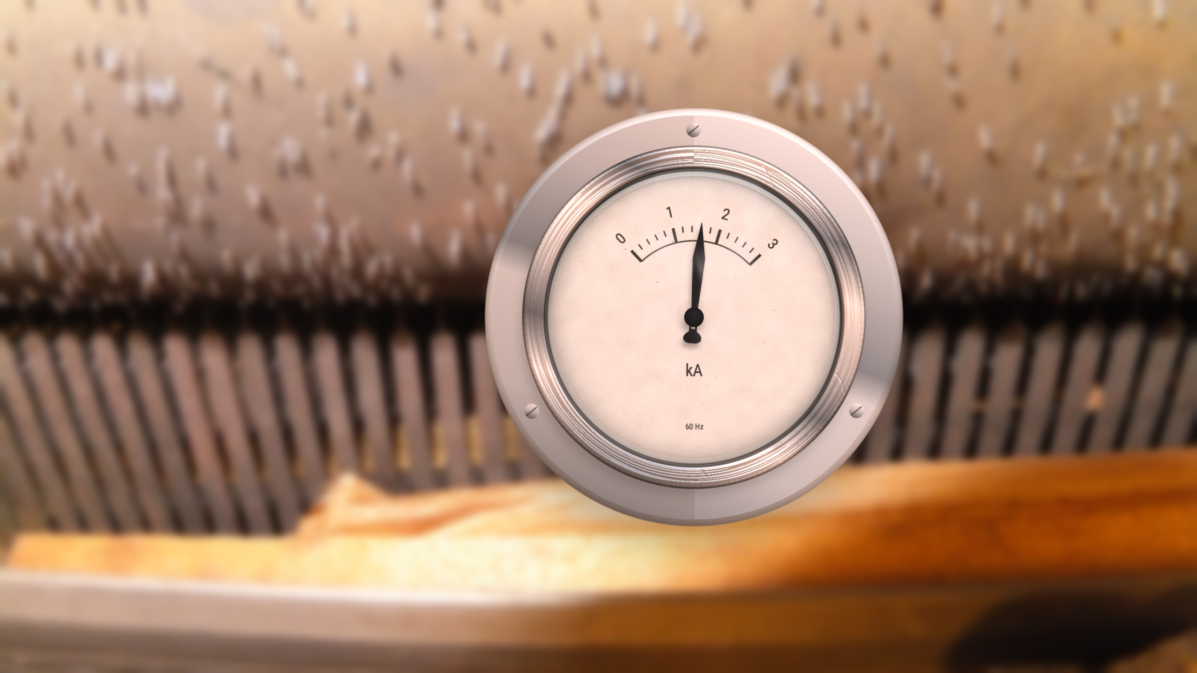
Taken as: 1.6 kA
